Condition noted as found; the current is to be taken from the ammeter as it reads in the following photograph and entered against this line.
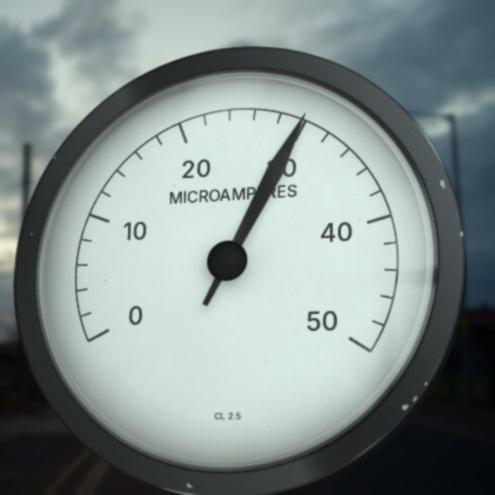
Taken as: 30 µA
